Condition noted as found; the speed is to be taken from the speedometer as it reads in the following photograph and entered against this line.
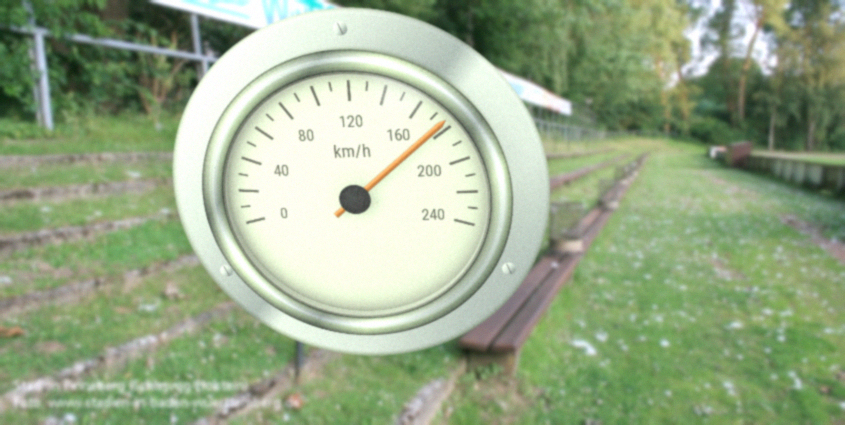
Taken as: 175 km/h
